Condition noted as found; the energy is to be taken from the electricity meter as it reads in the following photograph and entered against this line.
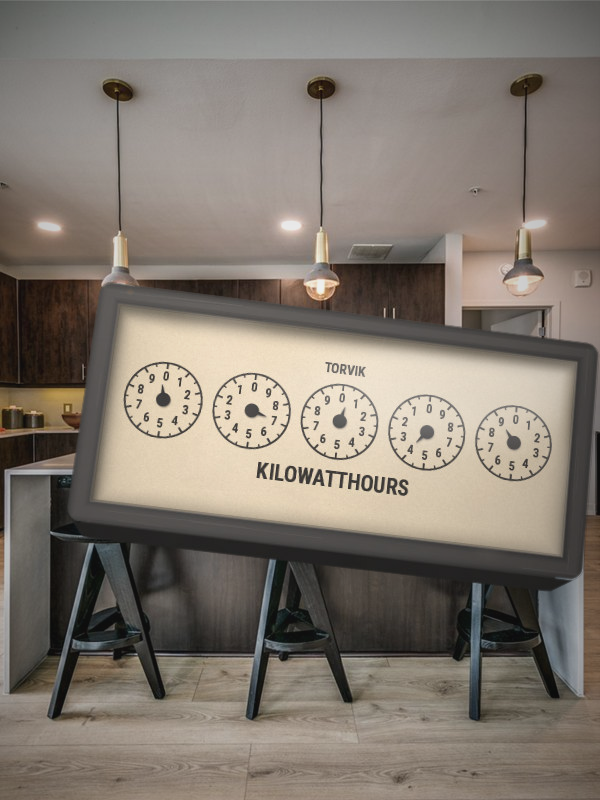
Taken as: 97039 kWh
